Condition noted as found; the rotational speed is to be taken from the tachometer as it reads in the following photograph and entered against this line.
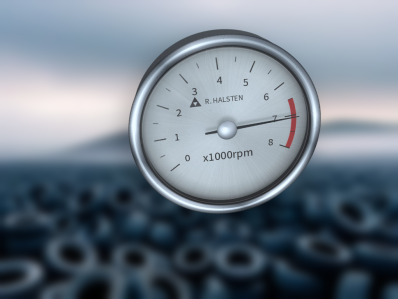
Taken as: 7000 rpm
